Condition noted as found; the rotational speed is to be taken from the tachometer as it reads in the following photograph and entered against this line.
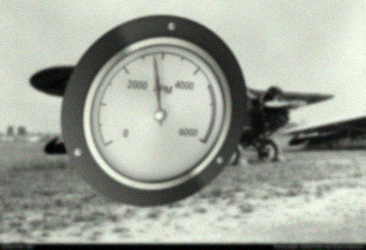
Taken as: 2750 rpm
